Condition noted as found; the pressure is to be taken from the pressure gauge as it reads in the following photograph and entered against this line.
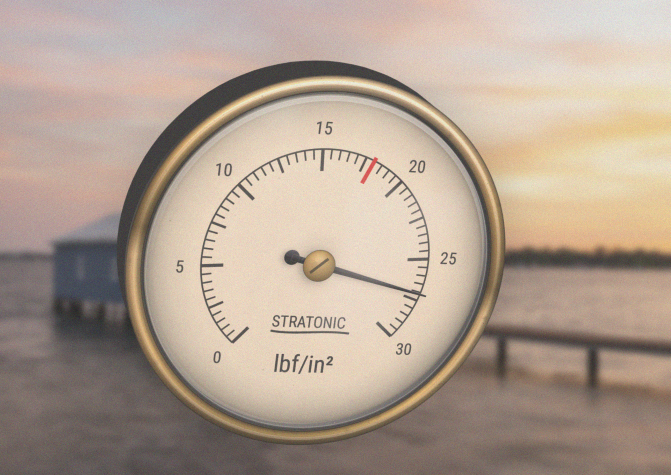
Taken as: 27 psi
